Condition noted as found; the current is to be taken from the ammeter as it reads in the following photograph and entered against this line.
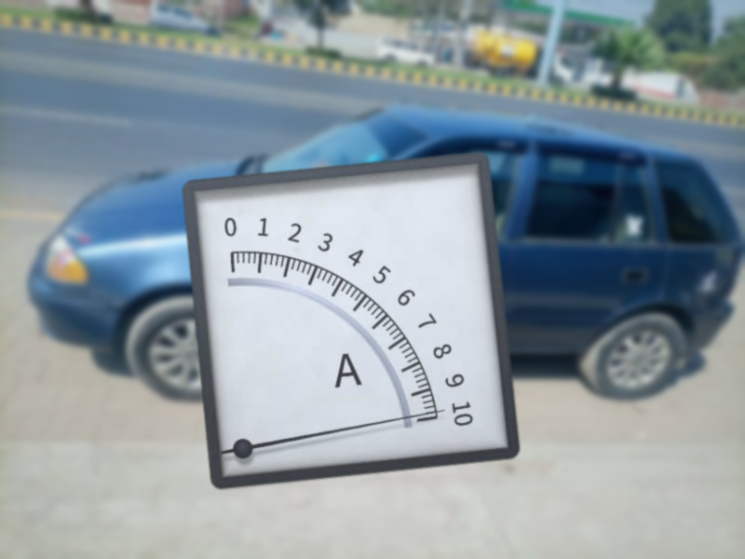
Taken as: 9.8 A
